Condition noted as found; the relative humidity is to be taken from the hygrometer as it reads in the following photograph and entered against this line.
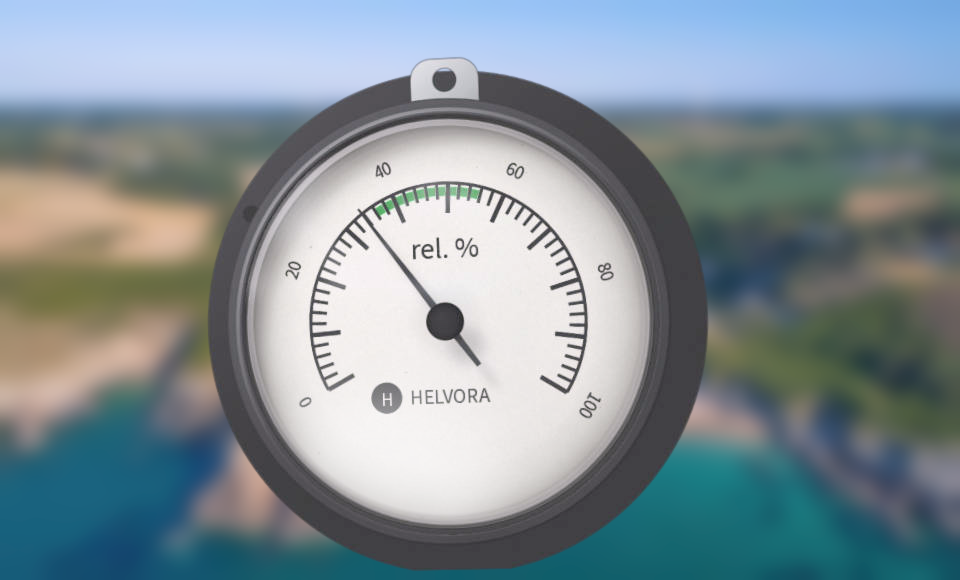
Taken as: 34 %
